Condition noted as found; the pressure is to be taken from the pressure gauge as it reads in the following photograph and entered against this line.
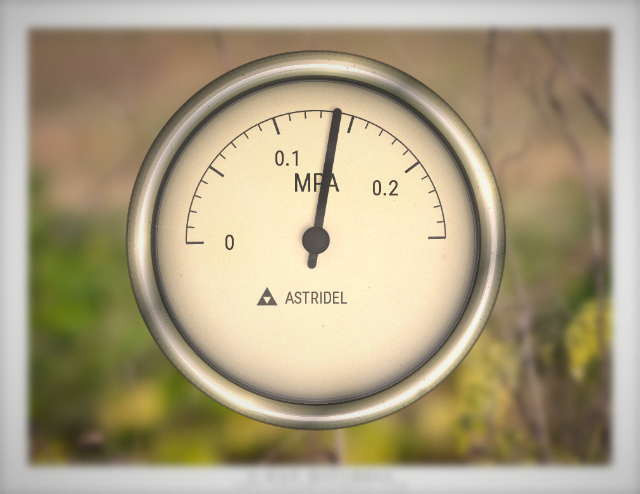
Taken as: 0.14 MPa
